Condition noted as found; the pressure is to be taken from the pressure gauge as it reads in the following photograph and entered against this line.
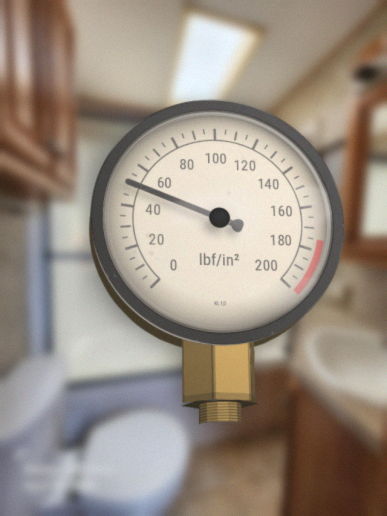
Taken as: 50 psi
